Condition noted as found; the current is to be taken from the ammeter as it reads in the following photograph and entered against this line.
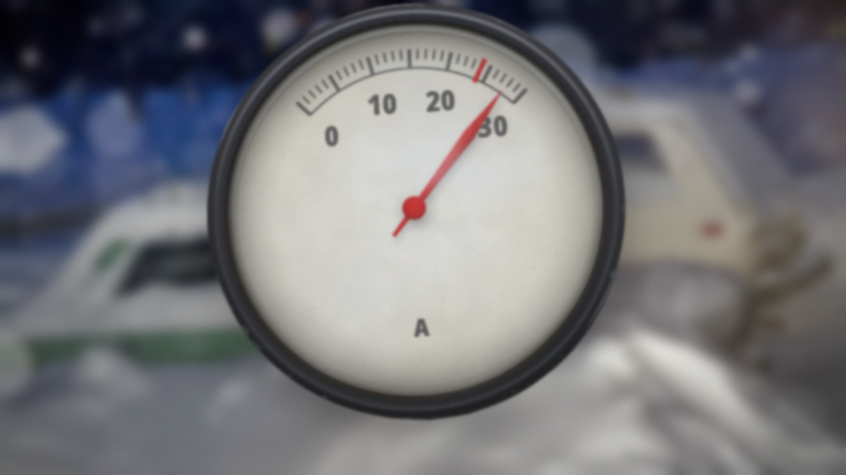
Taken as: 28 A
